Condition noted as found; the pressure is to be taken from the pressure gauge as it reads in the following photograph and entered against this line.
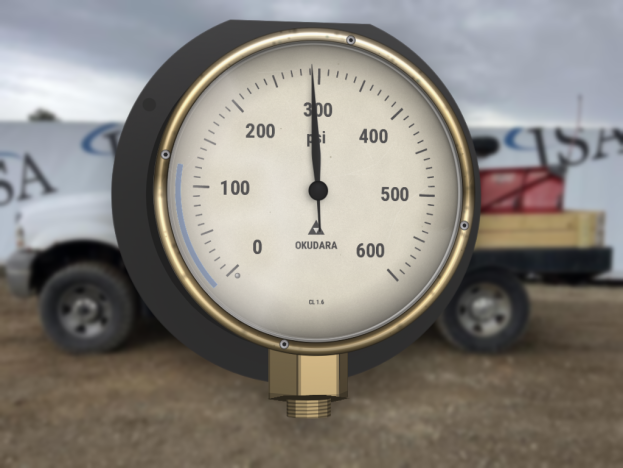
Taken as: 290 psi
